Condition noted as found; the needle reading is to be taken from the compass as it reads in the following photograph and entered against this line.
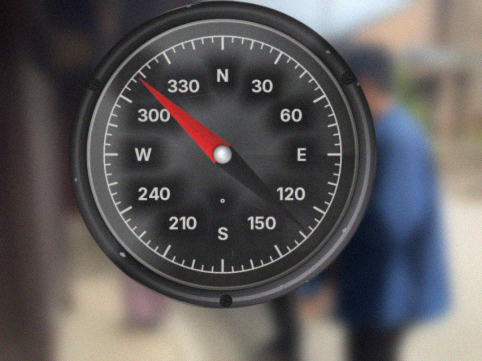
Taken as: 312.5 °
